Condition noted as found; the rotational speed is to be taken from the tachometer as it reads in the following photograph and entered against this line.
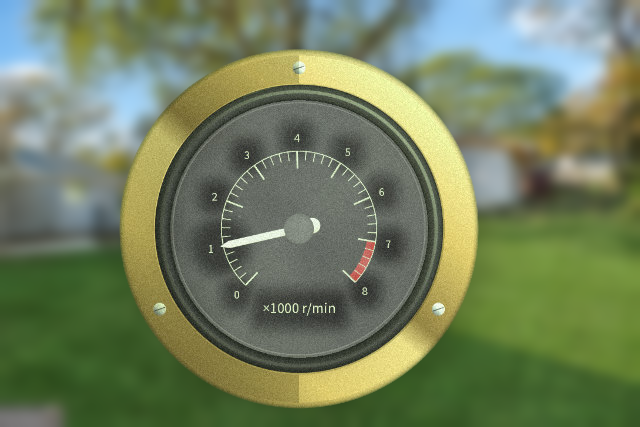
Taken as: 1000 rpm
